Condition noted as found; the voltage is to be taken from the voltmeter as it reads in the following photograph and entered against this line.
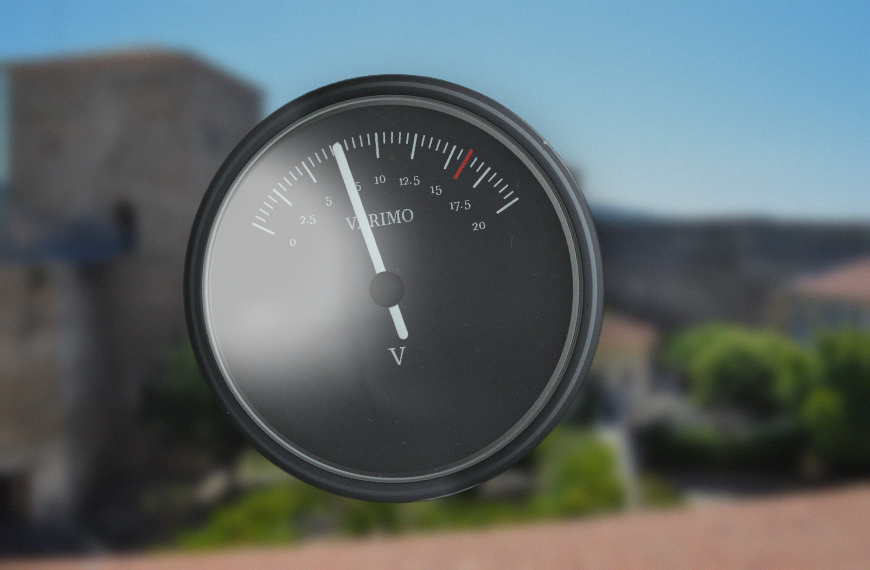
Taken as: 7.5 V
